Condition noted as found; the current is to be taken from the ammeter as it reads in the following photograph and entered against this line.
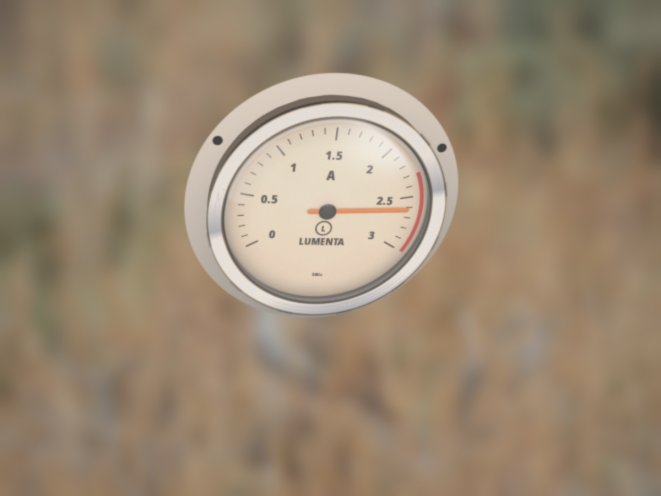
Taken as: 2.6 A
